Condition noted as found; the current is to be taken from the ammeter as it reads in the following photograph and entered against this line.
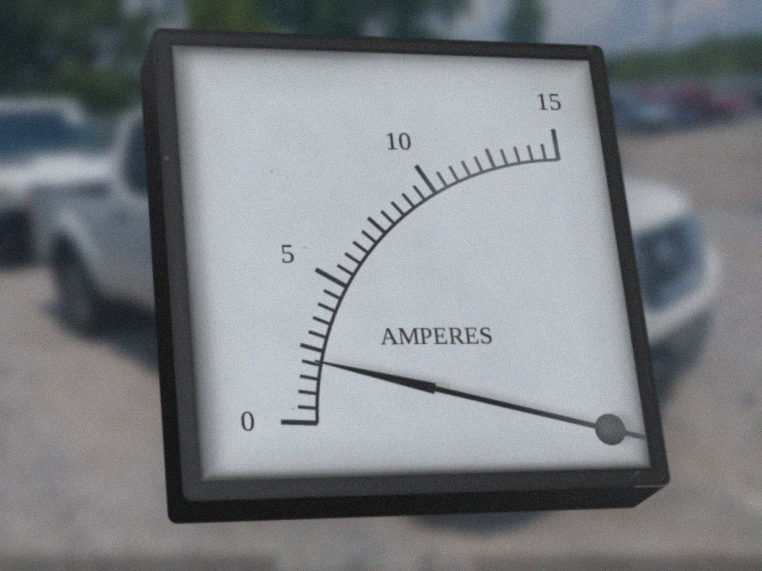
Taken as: 2 A
